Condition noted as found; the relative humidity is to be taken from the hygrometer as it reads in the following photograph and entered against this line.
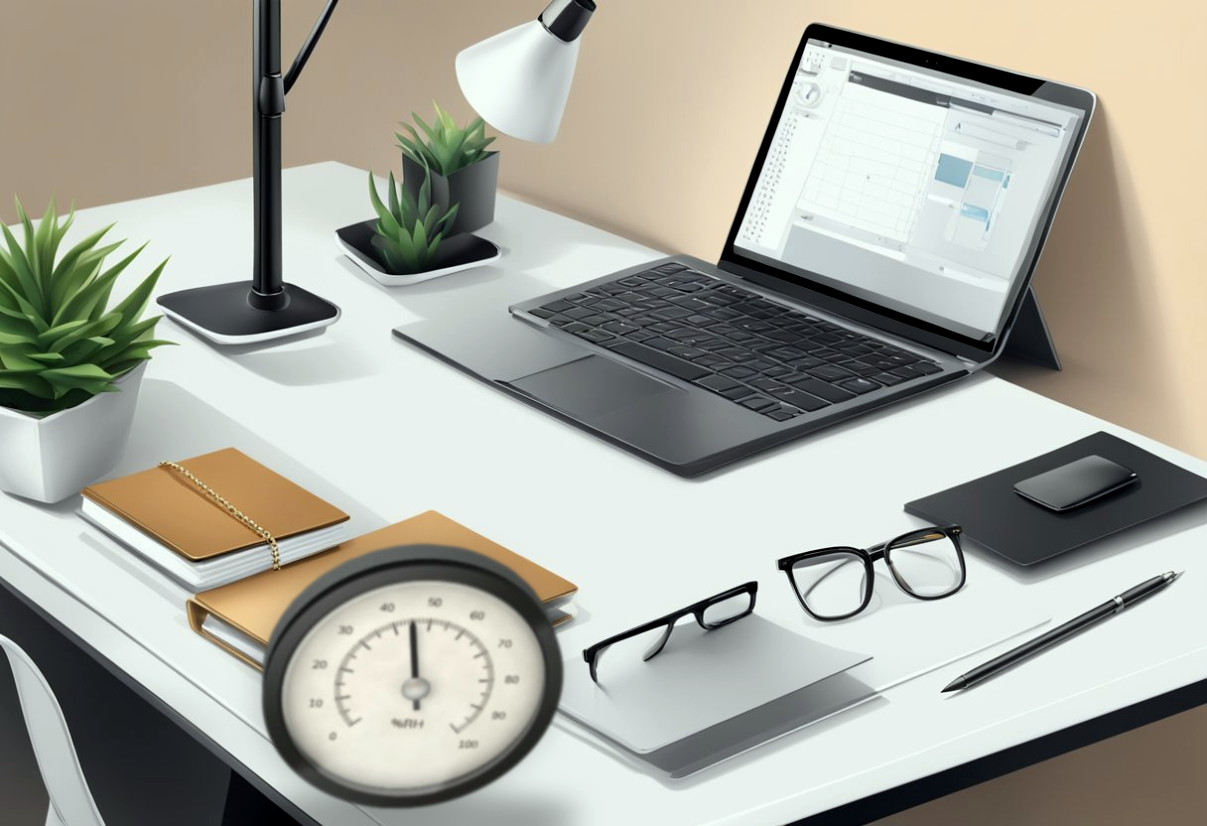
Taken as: 45 %
